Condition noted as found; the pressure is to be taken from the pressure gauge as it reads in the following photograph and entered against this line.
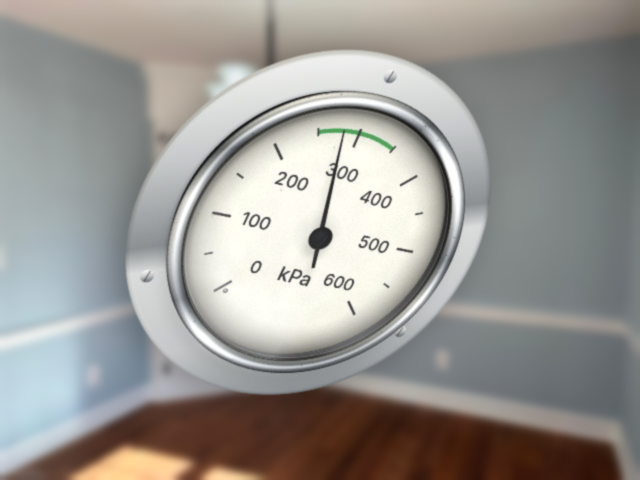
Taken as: 275 kPa
